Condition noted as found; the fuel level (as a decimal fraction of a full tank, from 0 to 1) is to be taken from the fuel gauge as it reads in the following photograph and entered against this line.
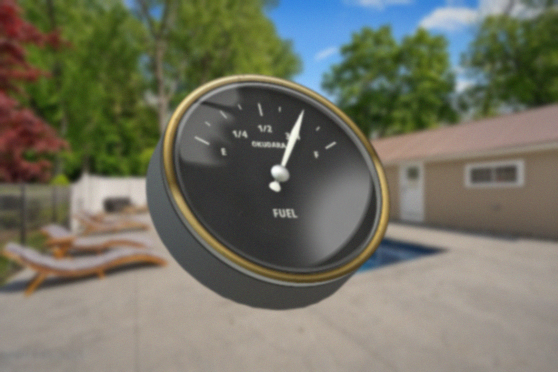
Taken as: 0.75
